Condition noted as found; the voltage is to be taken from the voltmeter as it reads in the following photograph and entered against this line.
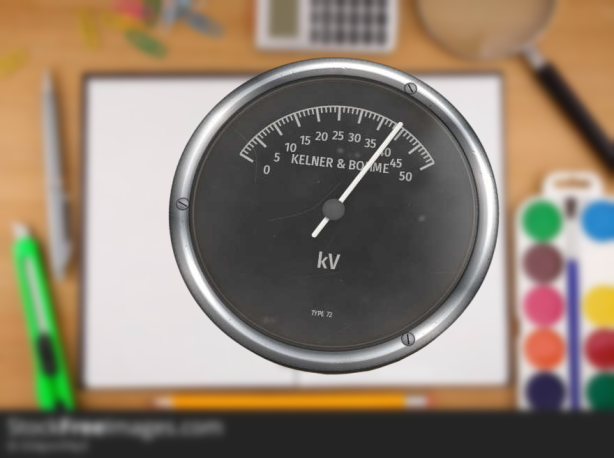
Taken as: 39 kV
